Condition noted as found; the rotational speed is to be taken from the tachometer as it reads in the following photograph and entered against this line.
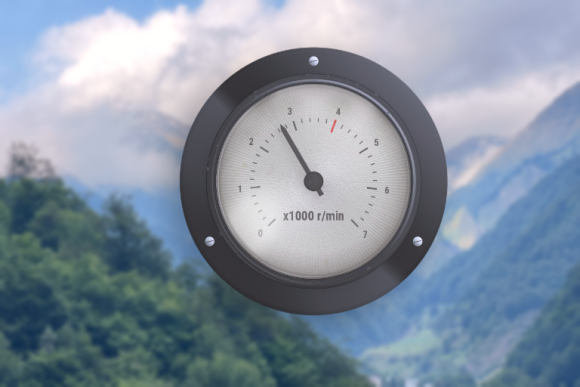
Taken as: 2700 rpm
